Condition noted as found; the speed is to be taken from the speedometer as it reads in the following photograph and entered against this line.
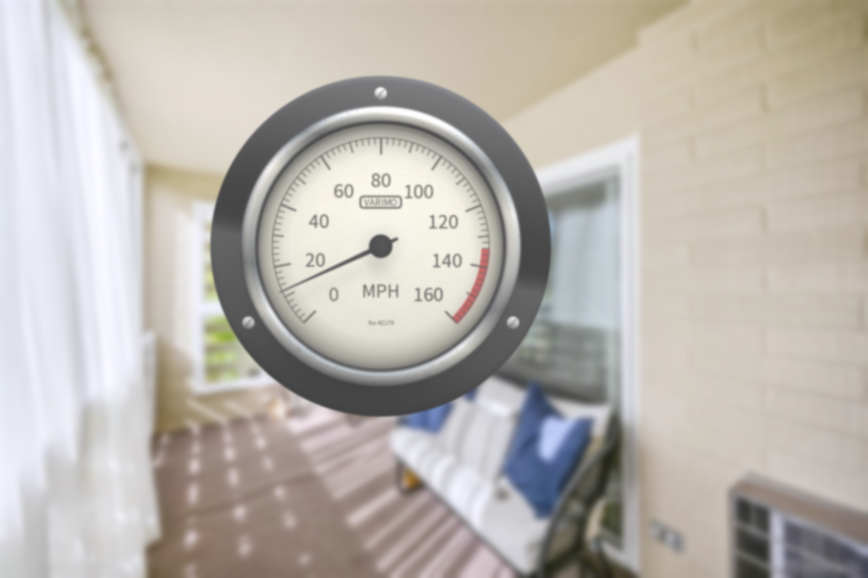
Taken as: 12 mph
